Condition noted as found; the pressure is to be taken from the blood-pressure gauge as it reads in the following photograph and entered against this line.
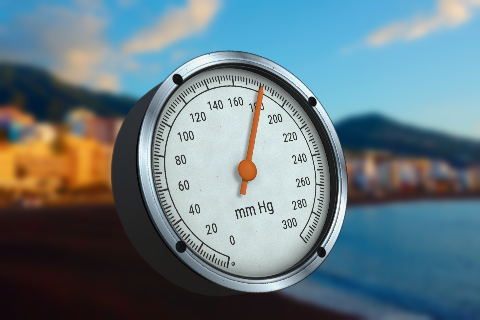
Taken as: 180 mmHg
